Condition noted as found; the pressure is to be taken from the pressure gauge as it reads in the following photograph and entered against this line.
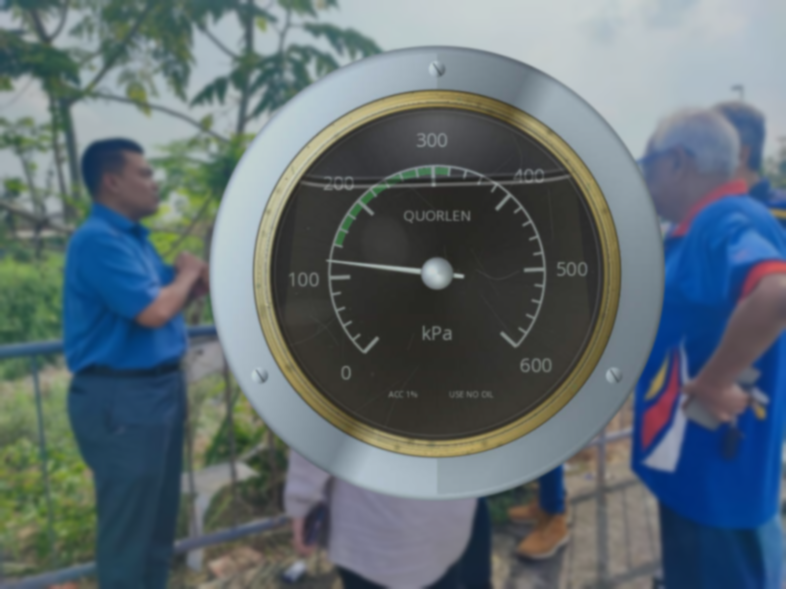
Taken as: 120 kPa
